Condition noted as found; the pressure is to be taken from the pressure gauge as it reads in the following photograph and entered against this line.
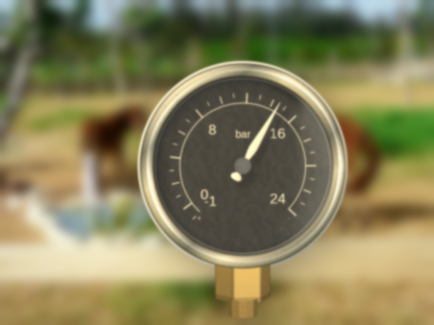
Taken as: 14.5 bar
